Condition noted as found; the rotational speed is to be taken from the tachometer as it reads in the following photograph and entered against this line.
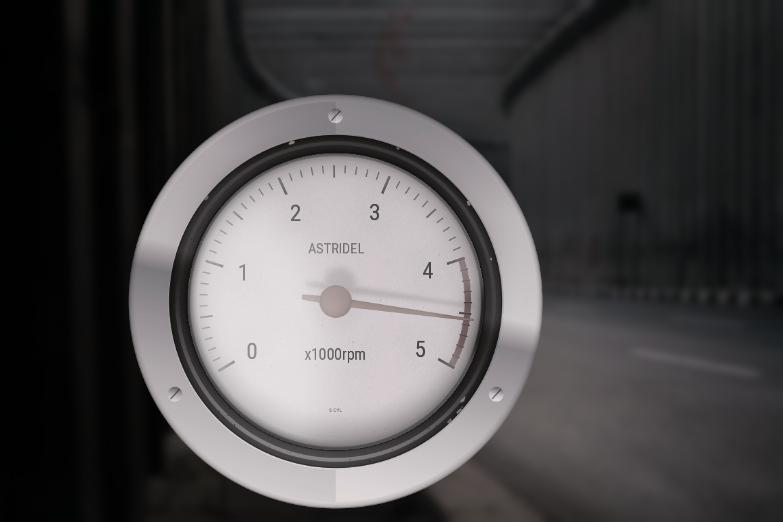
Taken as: 4550 rpm
